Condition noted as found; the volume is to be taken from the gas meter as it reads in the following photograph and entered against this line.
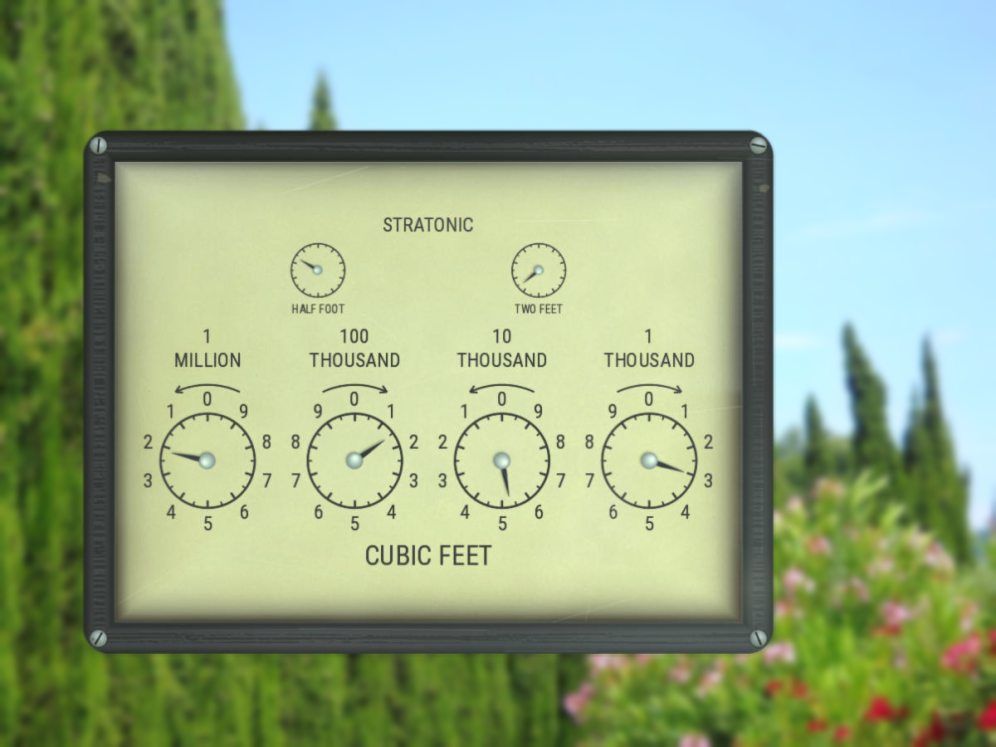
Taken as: 215300 ft³
